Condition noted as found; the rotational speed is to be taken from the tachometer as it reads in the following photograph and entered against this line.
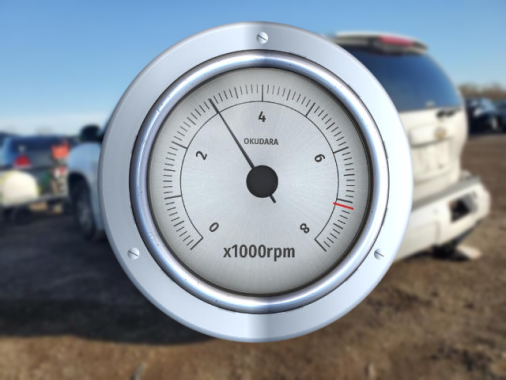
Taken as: 3000 rpm
